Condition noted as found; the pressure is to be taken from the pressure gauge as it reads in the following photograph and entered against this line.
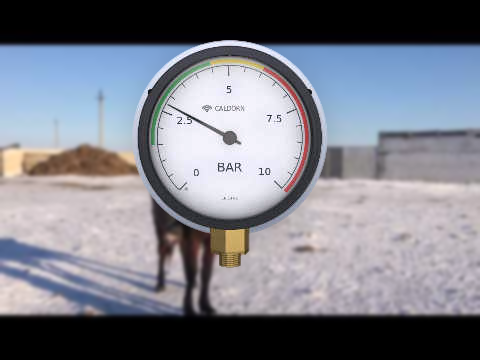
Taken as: 2.75 bar
